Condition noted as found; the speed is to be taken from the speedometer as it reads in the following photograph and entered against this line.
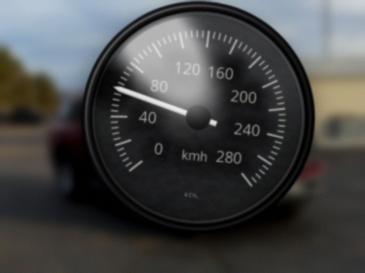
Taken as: 60 km/h
